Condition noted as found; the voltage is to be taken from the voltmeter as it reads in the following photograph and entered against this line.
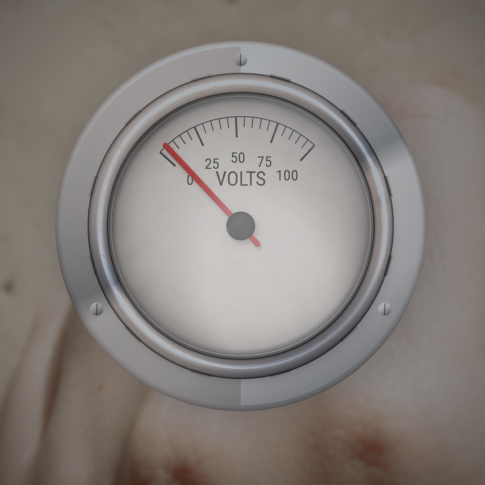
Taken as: 5 V
